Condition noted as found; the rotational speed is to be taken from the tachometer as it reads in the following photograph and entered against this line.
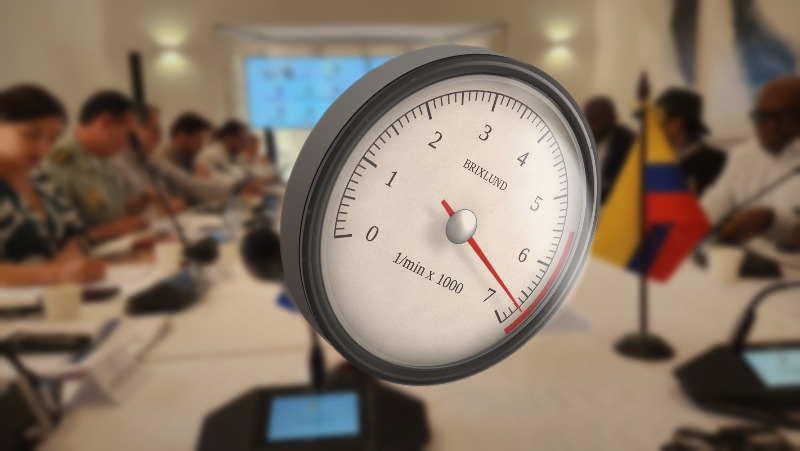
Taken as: 6700 rpm
